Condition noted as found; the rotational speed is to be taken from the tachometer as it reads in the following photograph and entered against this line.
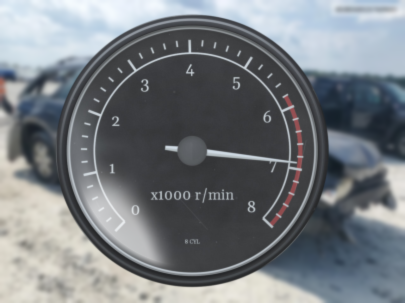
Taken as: 6900 rpm
